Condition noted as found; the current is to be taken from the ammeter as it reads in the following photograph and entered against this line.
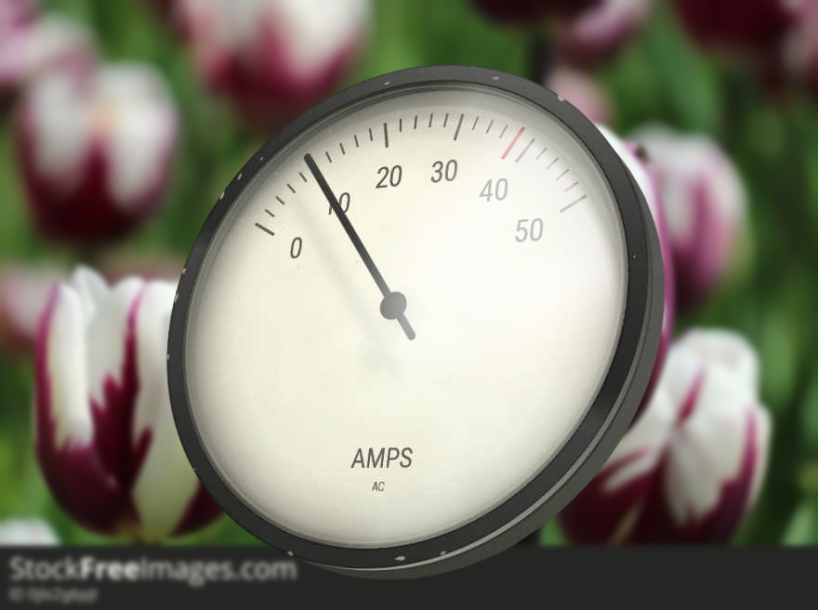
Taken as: 10 A
